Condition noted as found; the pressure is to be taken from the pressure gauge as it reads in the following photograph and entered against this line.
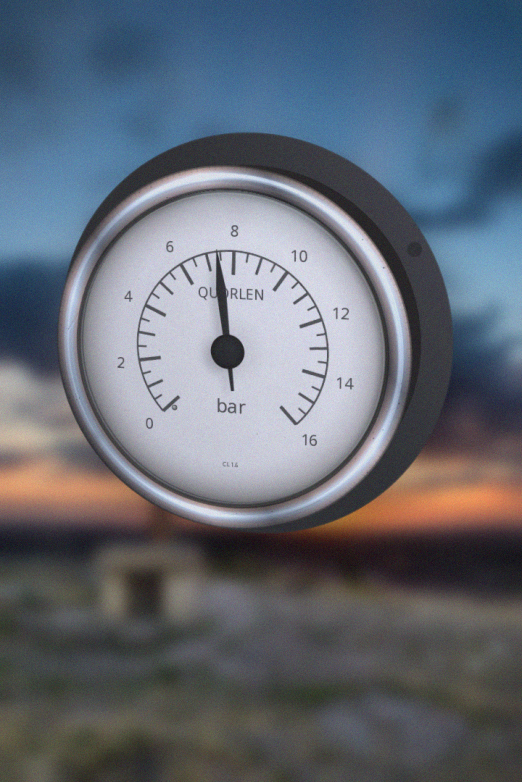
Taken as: 7.5 bar
